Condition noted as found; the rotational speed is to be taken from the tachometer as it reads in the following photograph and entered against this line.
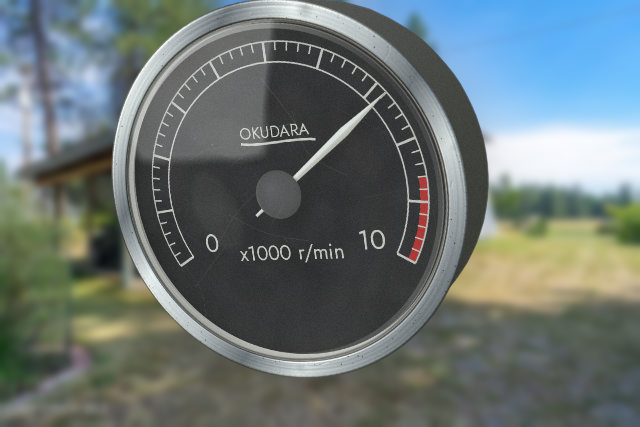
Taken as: 7200 rpm
